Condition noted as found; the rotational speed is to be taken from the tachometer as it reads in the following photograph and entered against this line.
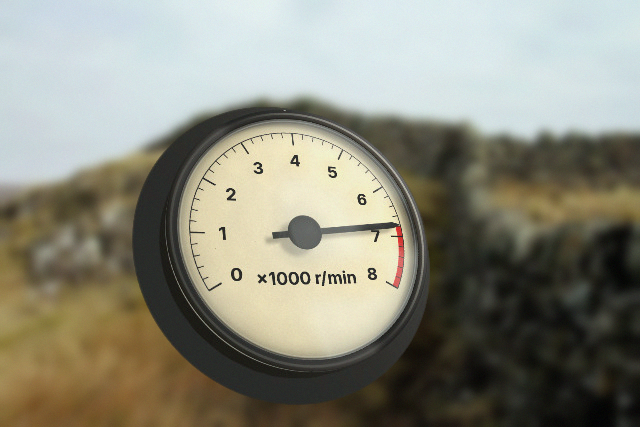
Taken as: 6800 rpm
